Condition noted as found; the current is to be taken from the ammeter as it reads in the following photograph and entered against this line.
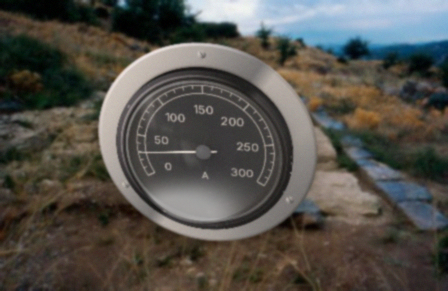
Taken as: 30 A
